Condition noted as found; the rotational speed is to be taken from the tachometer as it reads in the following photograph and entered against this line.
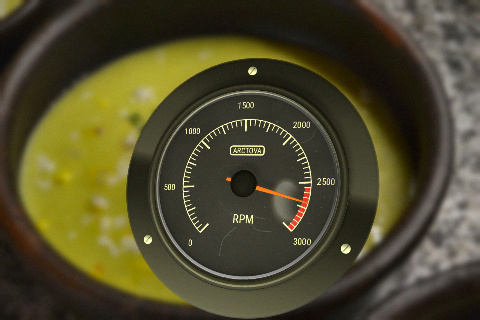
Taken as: 2700 rpm
